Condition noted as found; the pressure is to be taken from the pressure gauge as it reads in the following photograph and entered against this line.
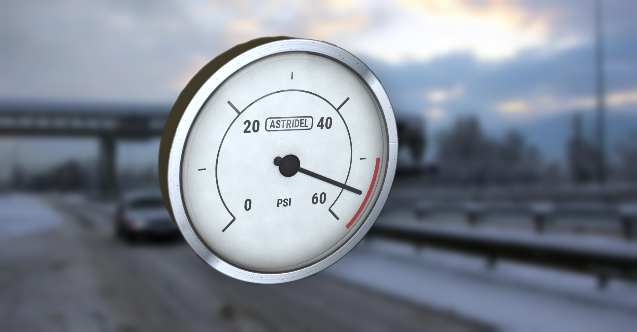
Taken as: 55 psi
